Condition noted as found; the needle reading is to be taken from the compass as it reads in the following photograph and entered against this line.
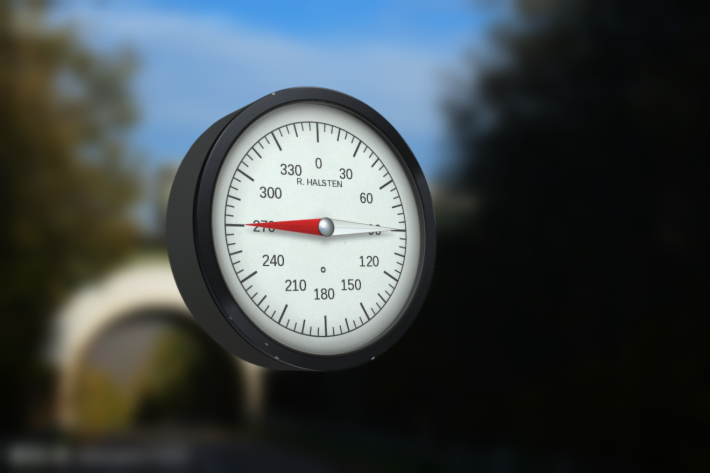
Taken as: 270 °
